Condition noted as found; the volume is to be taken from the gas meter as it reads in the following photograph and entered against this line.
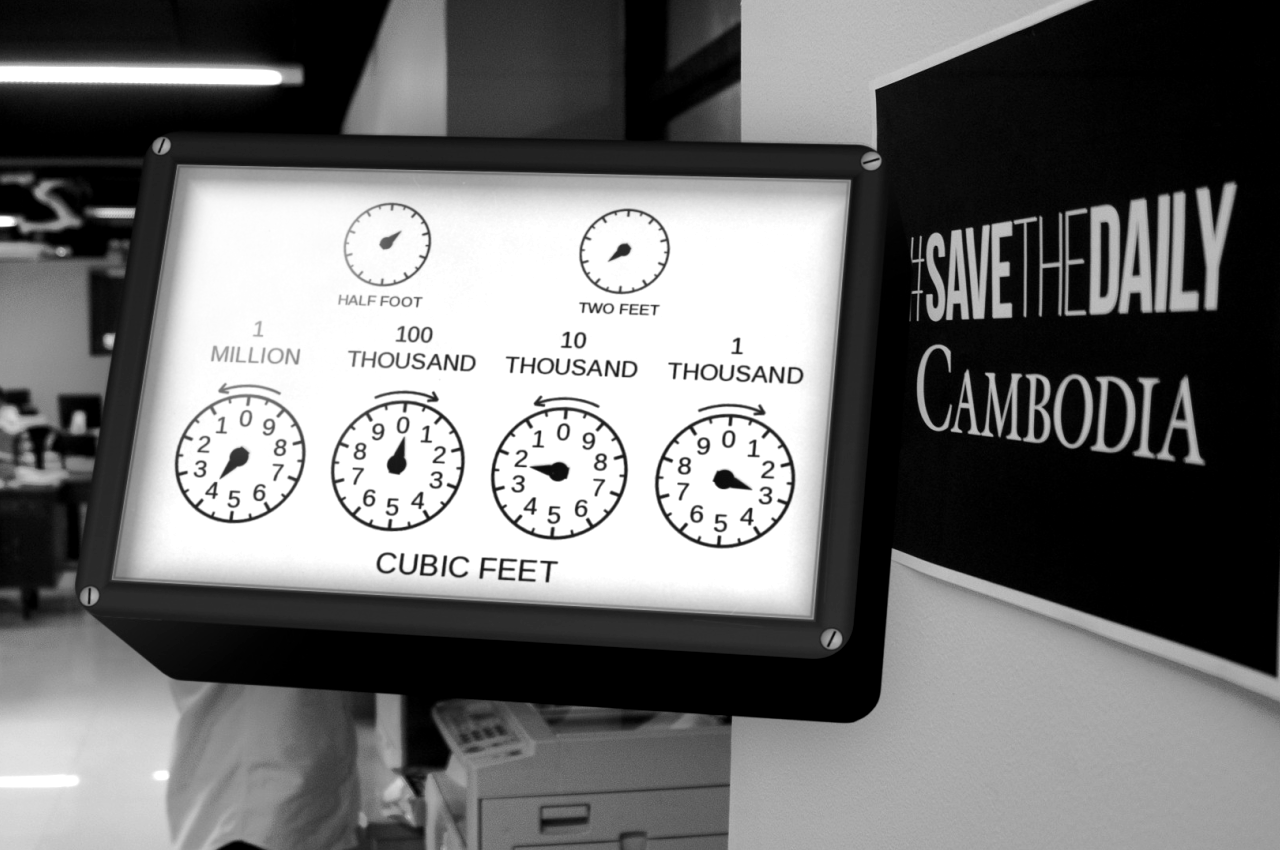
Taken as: 402300 ft³
